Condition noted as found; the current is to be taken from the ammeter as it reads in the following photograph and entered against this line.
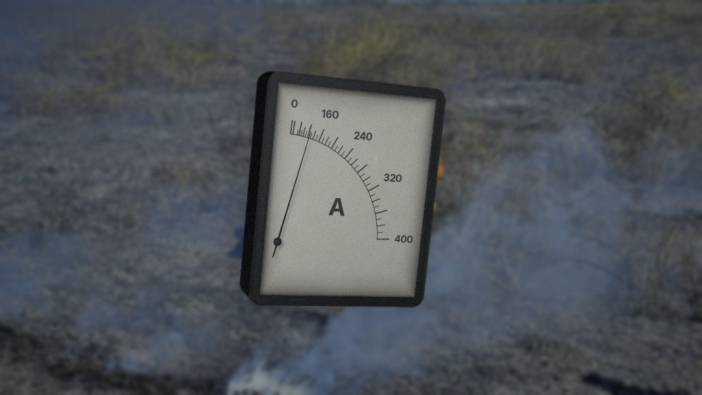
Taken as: 120 A
